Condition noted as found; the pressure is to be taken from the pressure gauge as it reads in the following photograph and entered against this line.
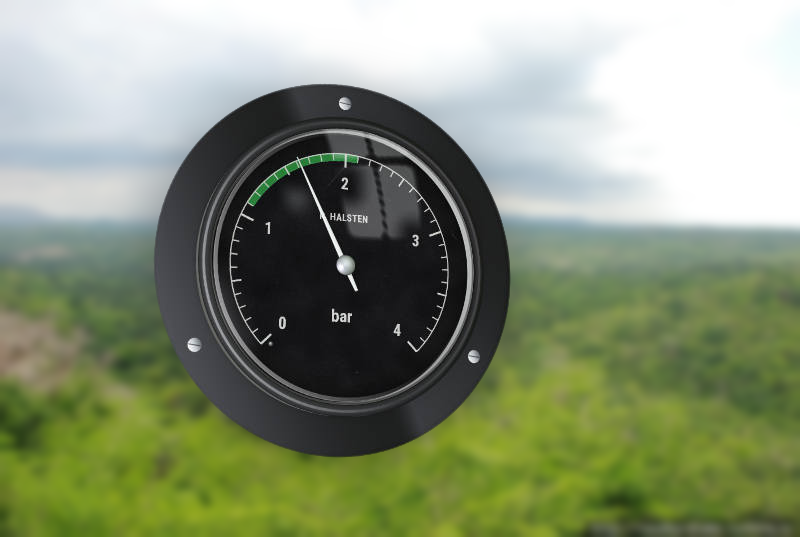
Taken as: 1.6 bar
